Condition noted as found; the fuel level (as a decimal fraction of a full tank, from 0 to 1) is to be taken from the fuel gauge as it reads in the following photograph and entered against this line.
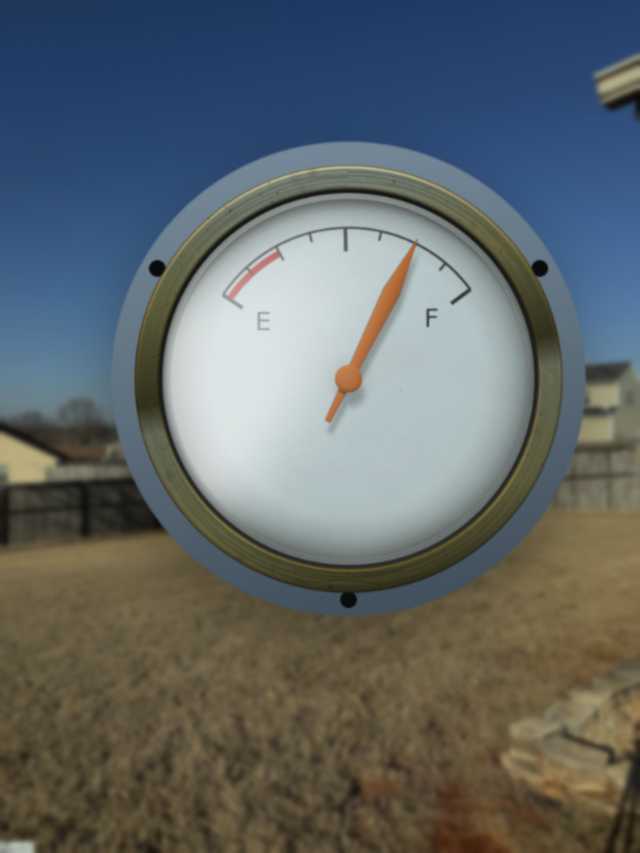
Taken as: 0.75
